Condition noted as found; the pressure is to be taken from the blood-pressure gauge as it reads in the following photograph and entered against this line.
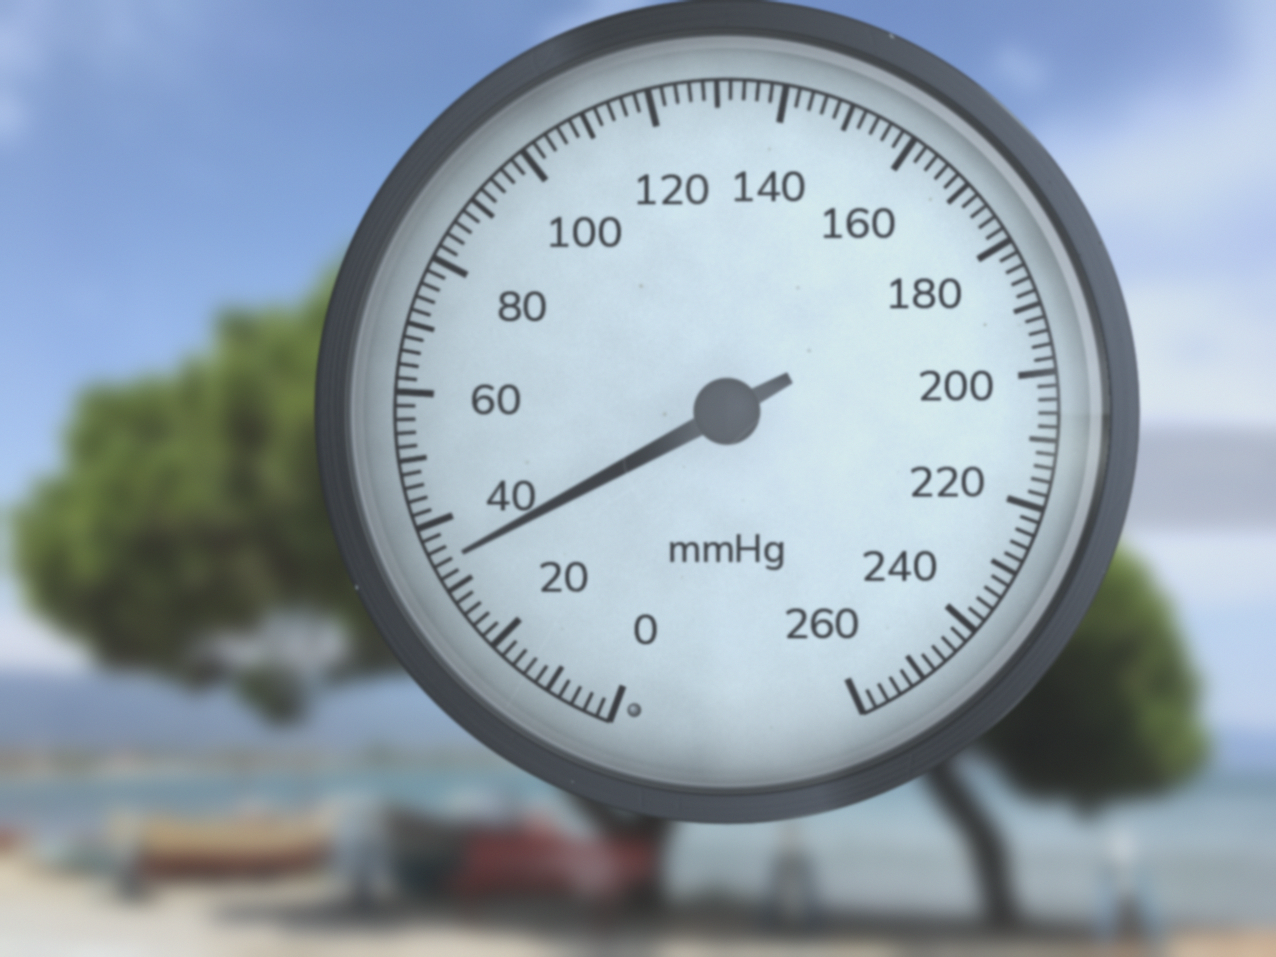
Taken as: 34 mmHg
